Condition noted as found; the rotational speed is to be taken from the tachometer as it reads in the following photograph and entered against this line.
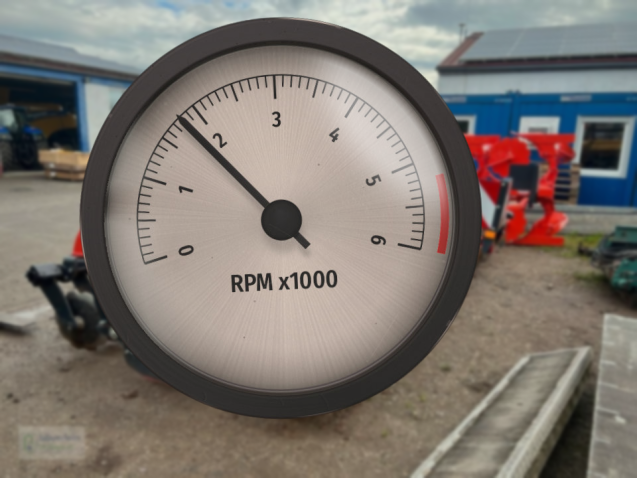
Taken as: 1800 rpm
